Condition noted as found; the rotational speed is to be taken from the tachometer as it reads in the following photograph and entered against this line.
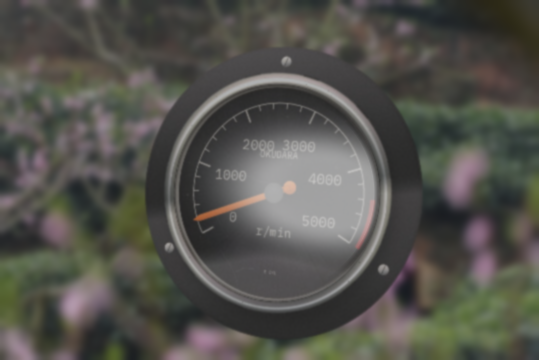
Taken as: 200 rpm
